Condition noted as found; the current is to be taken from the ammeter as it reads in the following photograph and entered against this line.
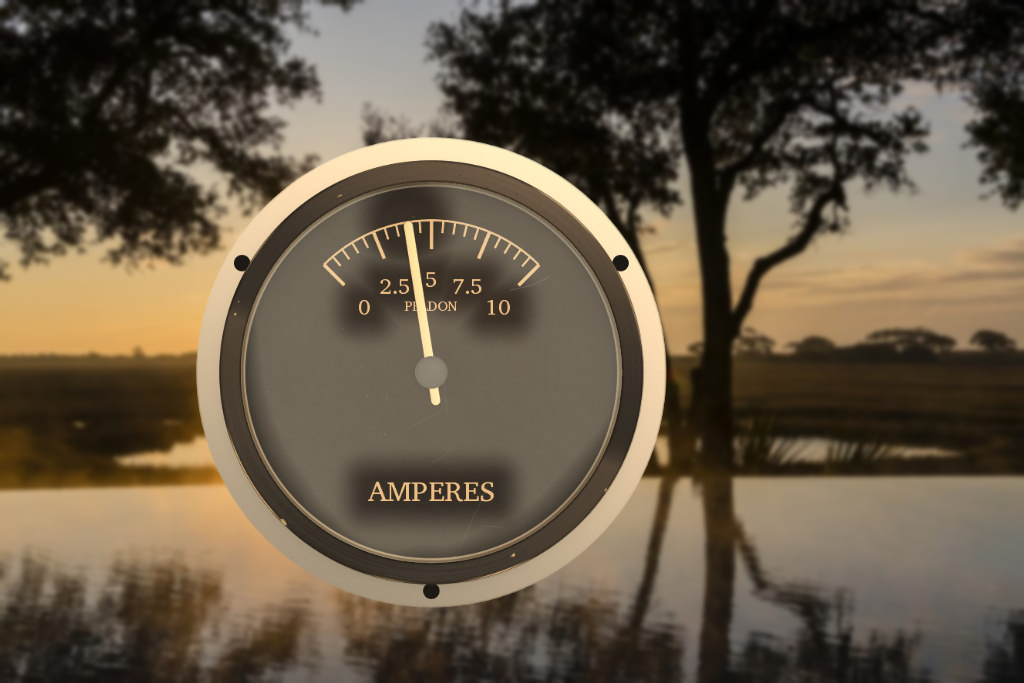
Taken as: 4 A
